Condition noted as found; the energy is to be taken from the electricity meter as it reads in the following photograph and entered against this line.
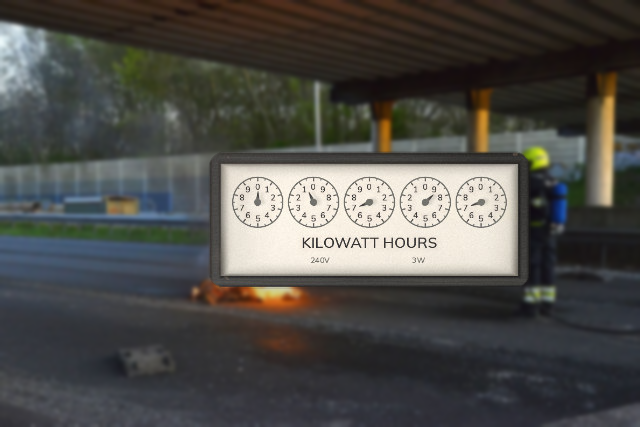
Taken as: 687 kWh
